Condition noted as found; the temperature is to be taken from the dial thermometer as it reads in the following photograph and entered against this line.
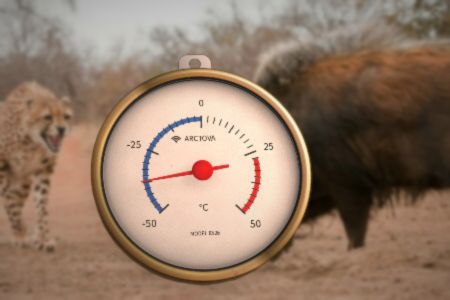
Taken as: -37.5 °C
